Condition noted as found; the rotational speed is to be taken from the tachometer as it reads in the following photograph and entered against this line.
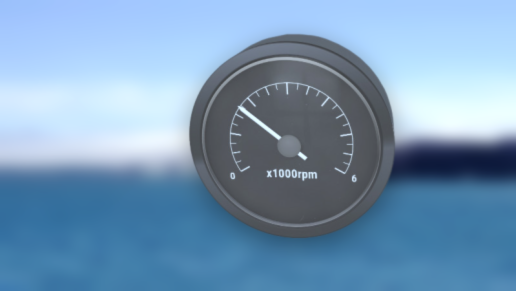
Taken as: 1750 rpm
